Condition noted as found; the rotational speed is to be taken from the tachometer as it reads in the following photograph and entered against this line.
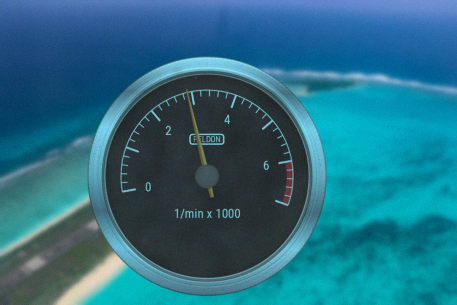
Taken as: 2900 rpm
